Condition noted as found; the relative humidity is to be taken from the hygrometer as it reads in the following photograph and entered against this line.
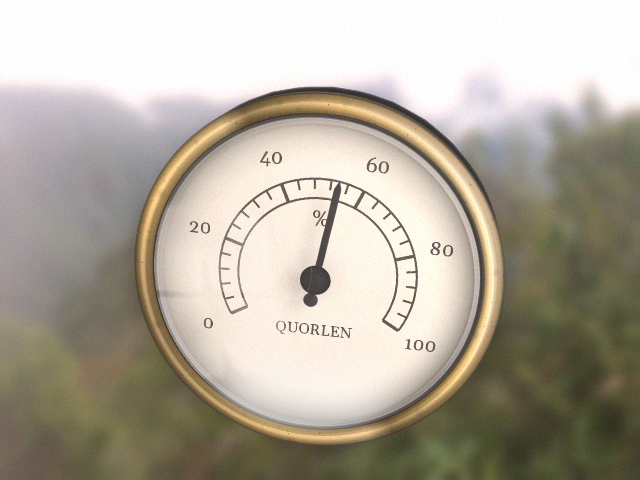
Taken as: 54 %
